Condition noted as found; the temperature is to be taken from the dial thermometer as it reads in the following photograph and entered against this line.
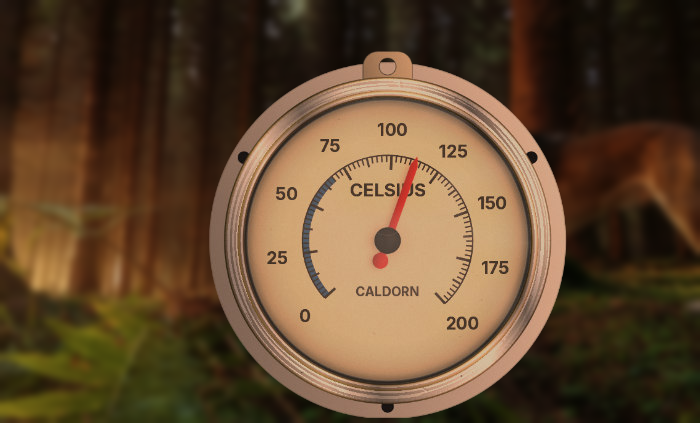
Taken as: 112.5 °C
